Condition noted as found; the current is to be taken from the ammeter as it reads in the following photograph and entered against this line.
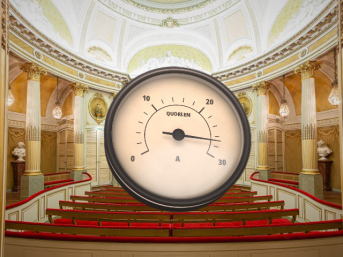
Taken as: 27 A
